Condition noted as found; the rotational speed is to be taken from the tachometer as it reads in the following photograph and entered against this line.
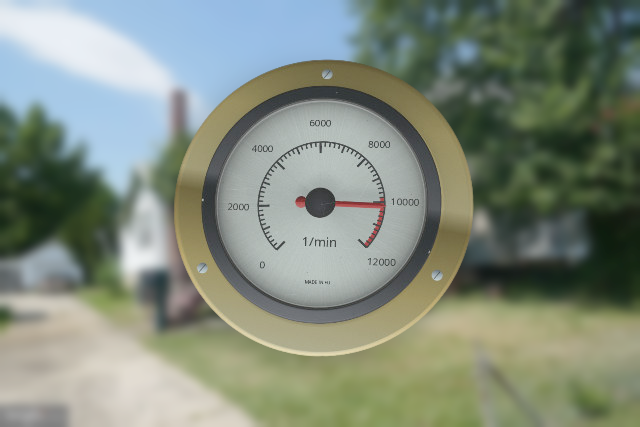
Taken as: 10200 rpm
